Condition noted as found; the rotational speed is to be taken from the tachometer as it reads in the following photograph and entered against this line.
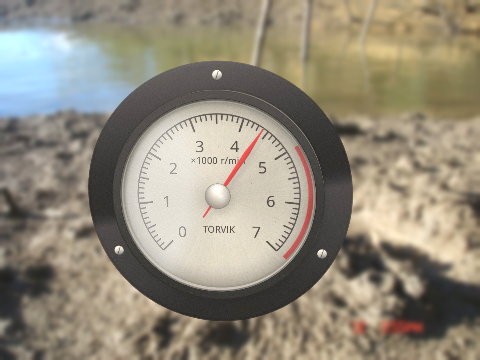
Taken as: 4400 rpm
